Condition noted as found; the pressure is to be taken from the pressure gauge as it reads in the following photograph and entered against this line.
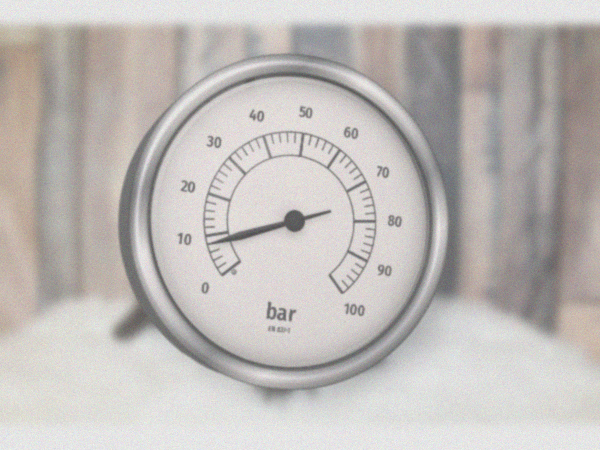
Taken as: 8 bar
